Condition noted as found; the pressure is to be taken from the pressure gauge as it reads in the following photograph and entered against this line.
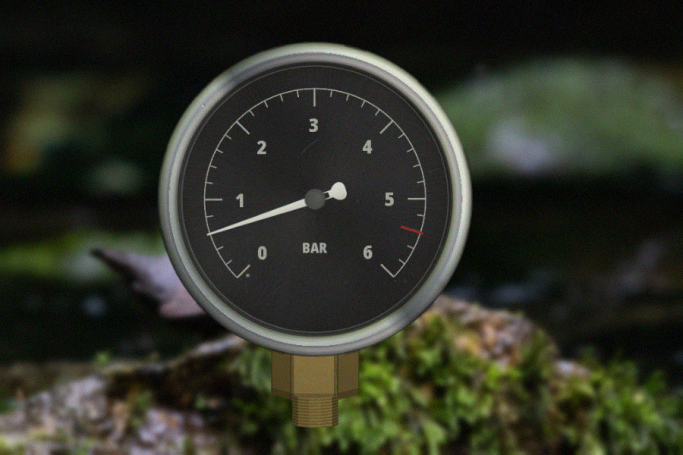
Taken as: 0.6 bar
